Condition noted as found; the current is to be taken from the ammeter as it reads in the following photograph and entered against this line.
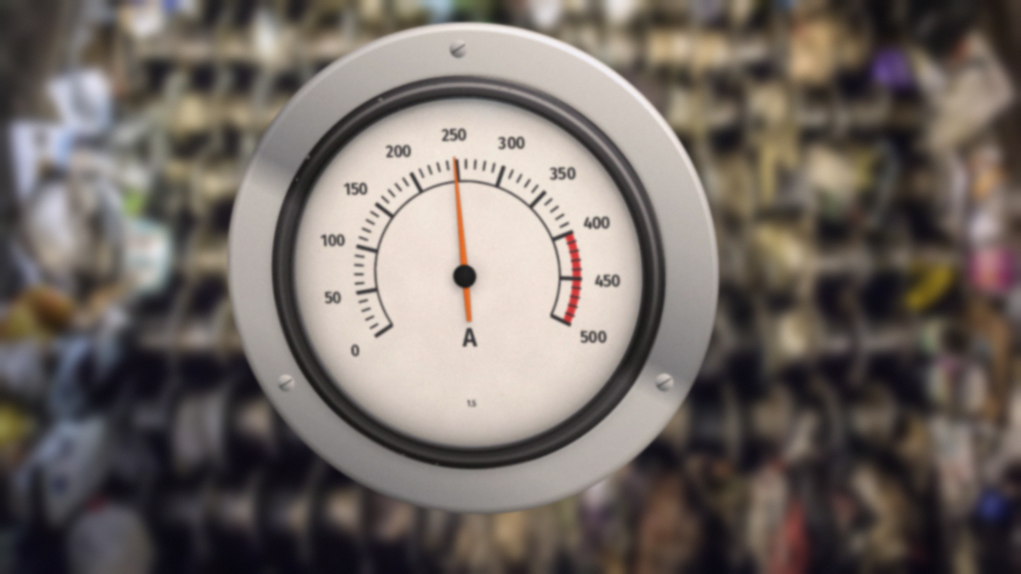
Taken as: 250 A
